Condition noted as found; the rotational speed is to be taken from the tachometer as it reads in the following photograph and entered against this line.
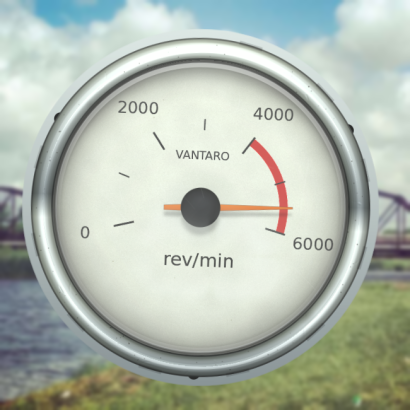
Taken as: 5500 rpm
